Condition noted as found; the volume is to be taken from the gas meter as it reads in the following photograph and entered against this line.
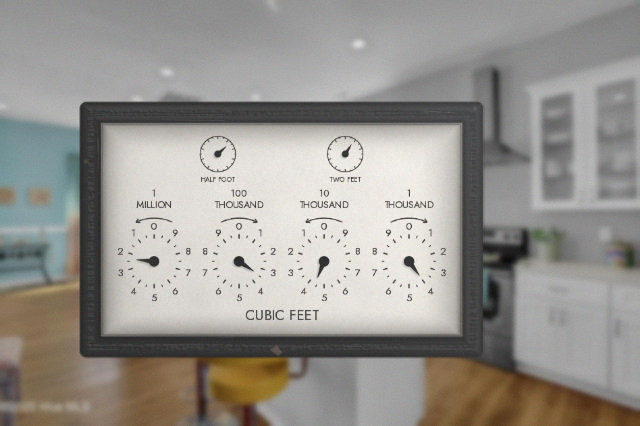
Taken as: 234400 ft³
